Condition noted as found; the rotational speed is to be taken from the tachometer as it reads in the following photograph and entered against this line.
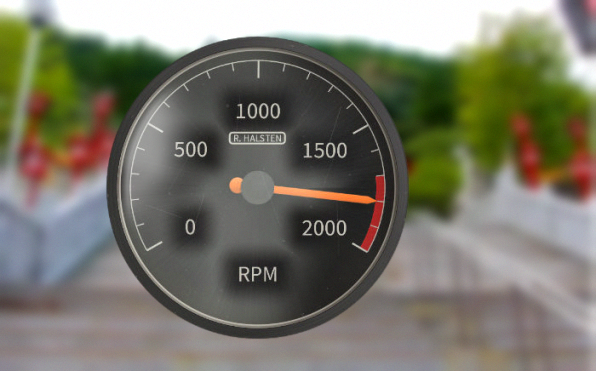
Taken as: 1800 rpm
